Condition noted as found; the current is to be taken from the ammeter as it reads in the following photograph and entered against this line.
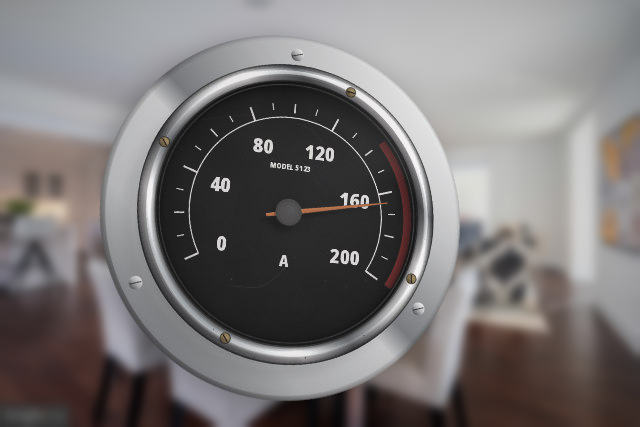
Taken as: 165 A
